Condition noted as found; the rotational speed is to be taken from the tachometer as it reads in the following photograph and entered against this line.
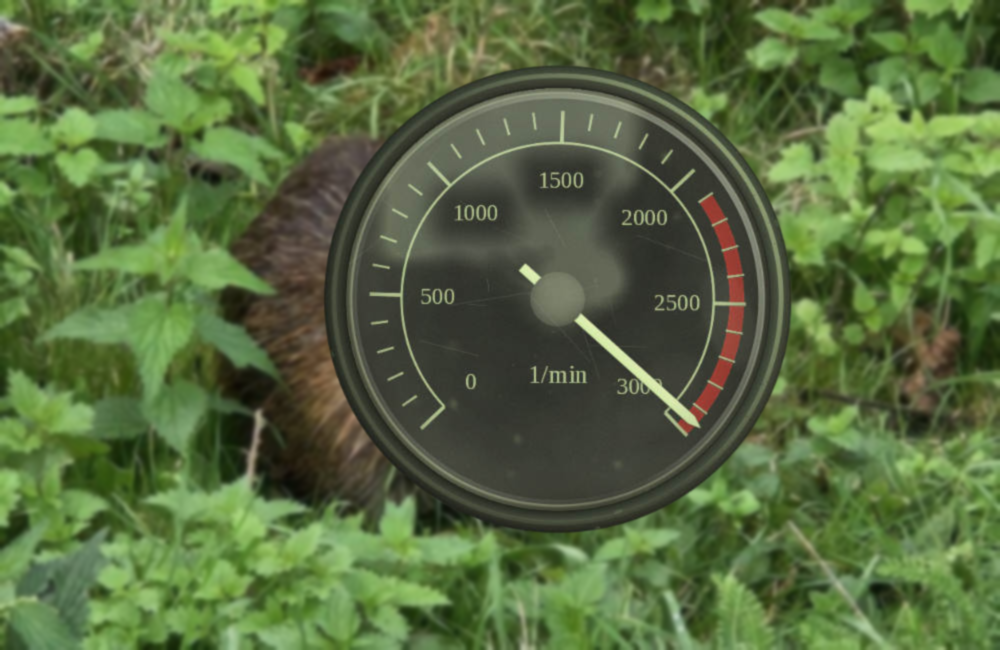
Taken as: 2950 rpm
